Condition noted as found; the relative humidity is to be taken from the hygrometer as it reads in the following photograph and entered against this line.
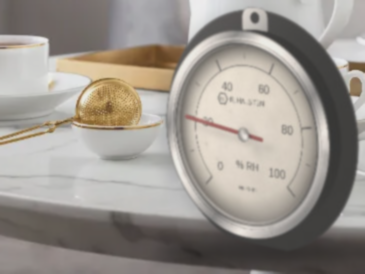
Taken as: 20 %
